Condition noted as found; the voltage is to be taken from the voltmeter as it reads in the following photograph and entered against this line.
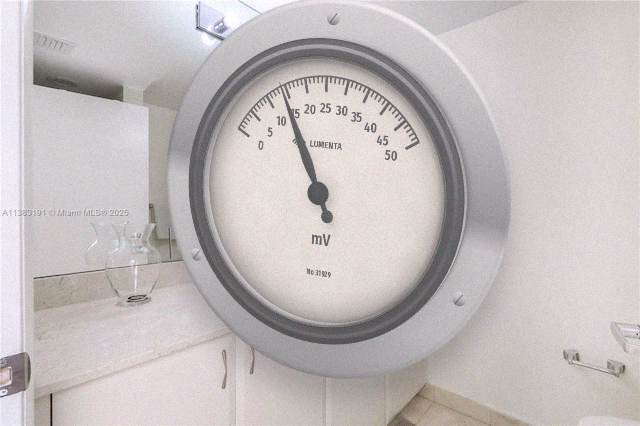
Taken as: 15 mV
